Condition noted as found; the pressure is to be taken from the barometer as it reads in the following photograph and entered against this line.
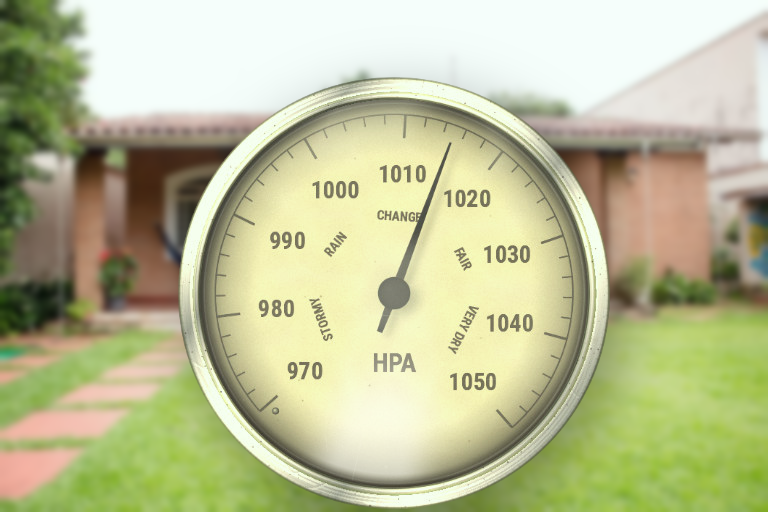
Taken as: 1015 hPa
